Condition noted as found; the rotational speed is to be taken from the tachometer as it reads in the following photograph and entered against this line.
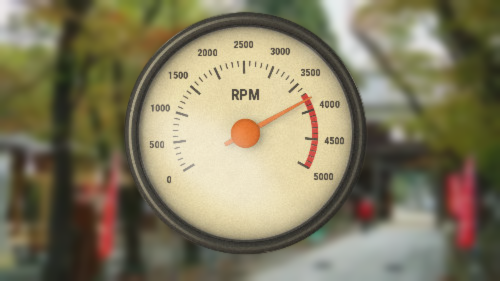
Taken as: 3800 rpm
